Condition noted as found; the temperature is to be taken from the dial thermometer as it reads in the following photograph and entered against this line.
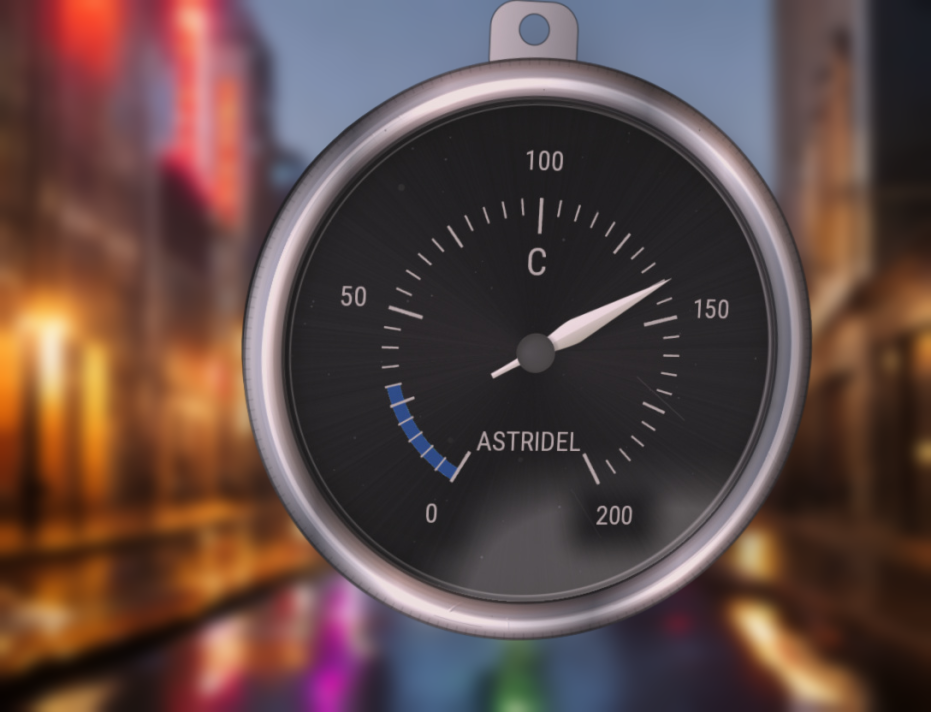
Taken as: 140 °C
